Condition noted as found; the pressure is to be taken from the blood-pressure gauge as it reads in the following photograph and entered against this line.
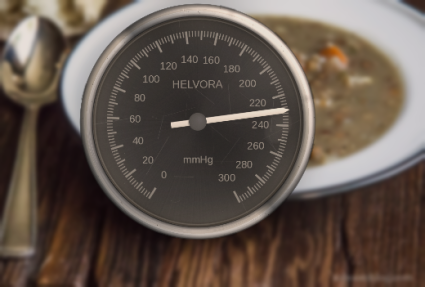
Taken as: 230 mmHg
